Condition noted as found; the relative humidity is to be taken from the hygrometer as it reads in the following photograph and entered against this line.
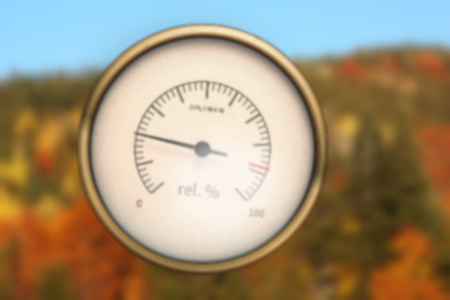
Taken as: 20 %
